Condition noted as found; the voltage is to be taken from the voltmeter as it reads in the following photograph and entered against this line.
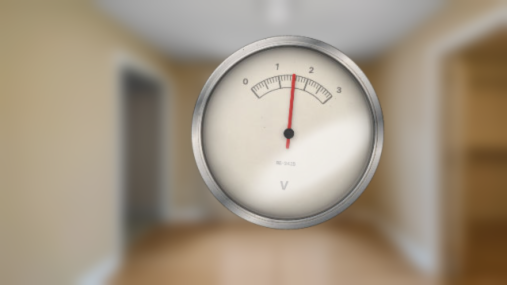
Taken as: 1.5 V
